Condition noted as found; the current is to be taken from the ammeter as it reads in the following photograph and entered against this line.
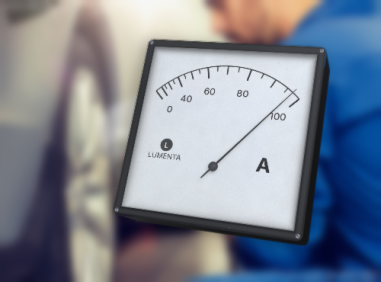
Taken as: 97.5 A
